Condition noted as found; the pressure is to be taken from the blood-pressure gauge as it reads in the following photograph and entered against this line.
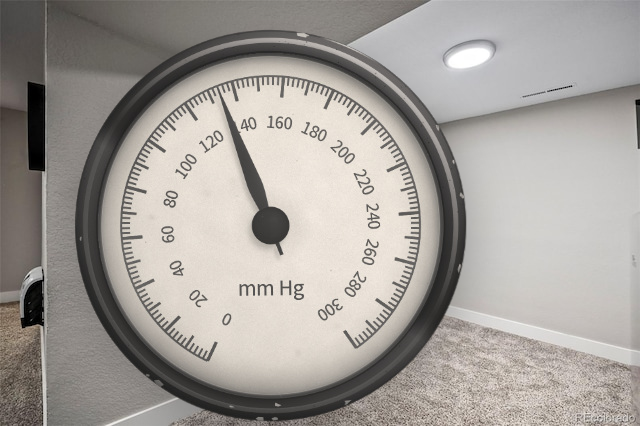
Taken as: 134 mmHg
